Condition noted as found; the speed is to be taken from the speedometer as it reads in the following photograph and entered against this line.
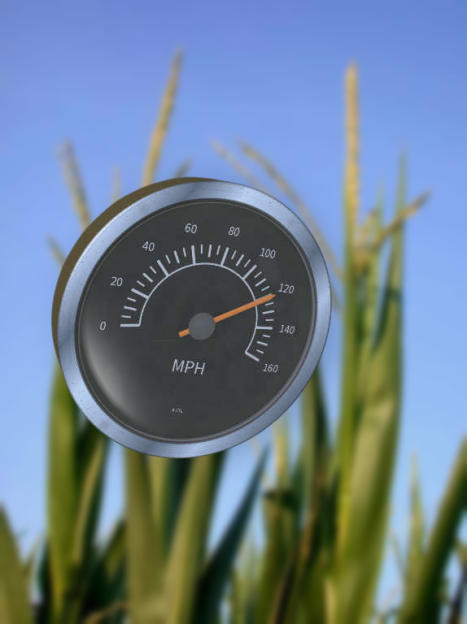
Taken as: 120 mph
